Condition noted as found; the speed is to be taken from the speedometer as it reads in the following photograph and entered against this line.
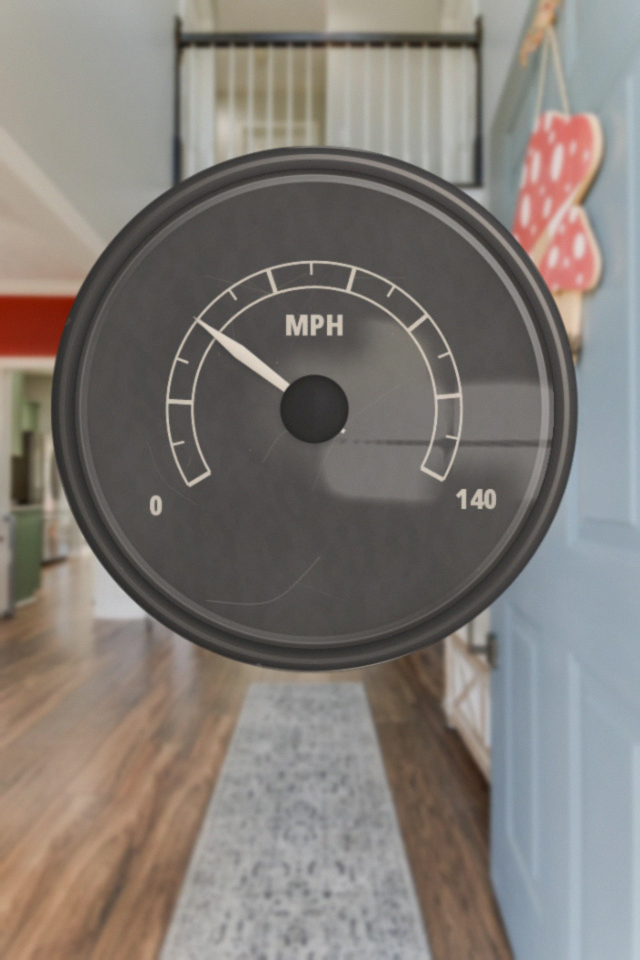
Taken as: 40 mph
